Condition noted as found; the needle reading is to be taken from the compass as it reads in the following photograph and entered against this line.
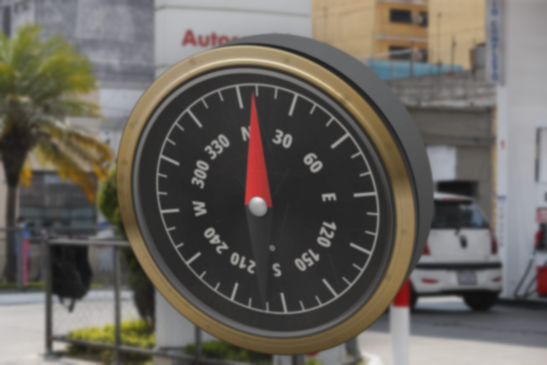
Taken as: 10 °
